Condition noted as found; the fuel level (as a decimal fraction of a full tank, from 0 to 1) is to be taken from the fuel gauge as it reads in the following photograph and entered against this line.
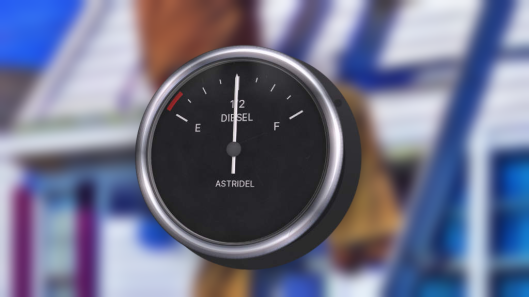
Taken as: 0.5
